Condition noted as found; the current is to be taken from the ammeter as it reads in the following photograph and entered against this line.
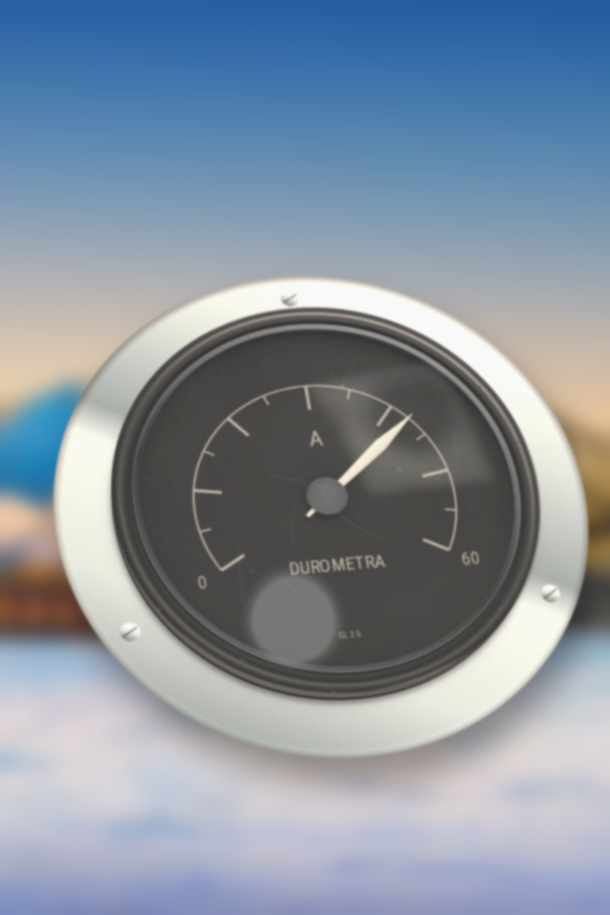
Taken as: 42.5 A
